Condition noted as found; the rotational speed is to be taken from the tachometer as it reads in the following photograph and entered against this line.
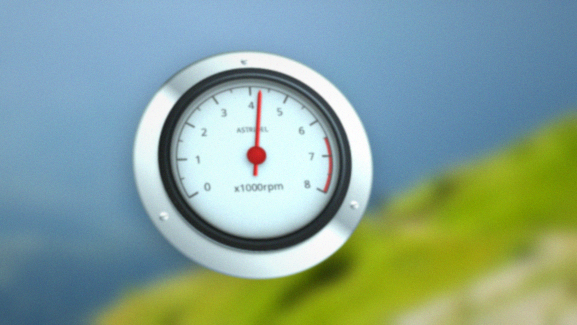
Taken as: 4250 rpm
